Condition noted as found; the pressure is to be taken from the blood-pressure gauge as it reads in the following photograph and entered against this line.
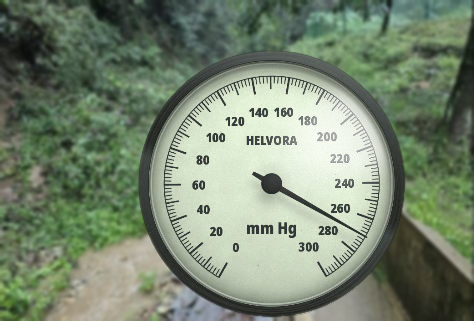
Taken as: 270 mmHg
